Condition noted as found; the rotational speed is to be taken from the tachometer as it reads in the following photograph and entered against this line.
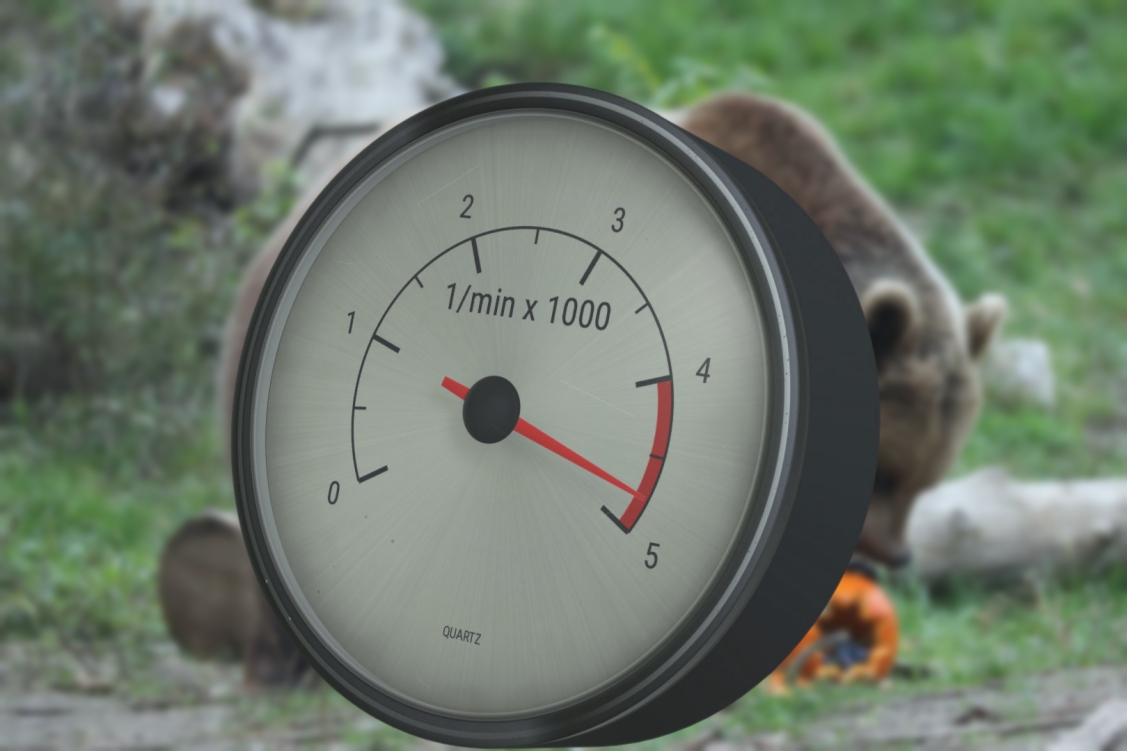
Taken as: 4750 rpm
